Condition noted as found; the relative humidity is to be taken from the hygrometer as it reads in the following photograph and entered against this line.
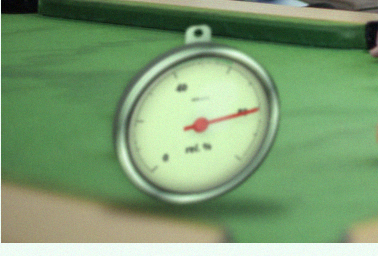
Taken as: 80 %
